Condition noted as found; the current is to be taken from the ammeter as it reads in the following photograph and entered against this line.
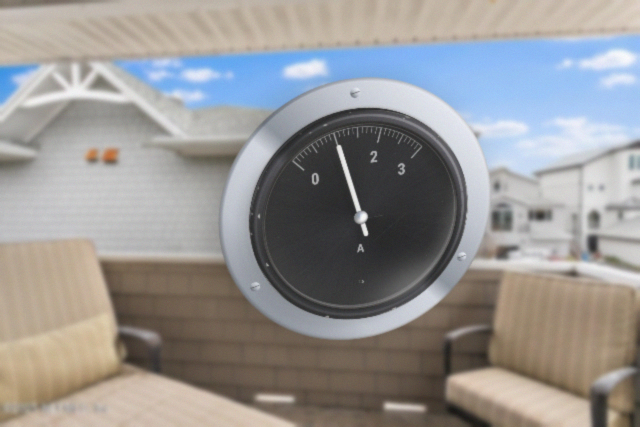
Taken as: 1 A
